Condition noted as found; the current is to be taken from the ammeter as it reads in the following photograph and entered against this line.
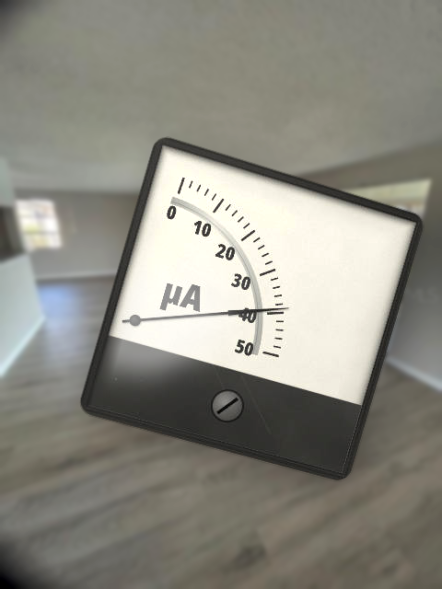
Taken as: 39 µA
